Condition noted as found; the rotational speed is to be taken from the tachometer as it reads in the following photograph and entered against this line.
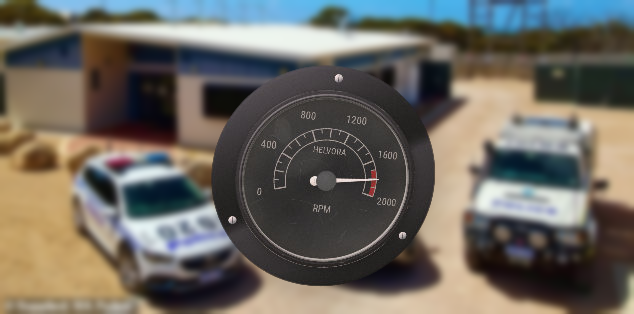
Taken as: 1800 rpm
